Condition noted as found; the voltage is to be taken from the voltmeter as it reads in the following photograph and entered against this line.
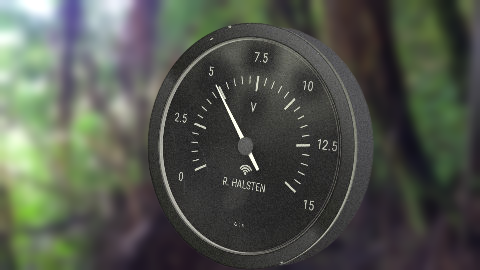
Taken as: 5 V
